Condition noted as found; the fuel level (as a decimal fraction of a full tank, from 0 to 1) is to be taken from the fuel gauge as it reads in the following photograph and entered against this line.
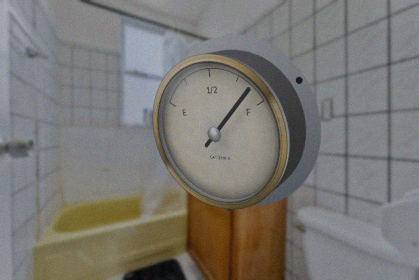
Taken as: 0.875
